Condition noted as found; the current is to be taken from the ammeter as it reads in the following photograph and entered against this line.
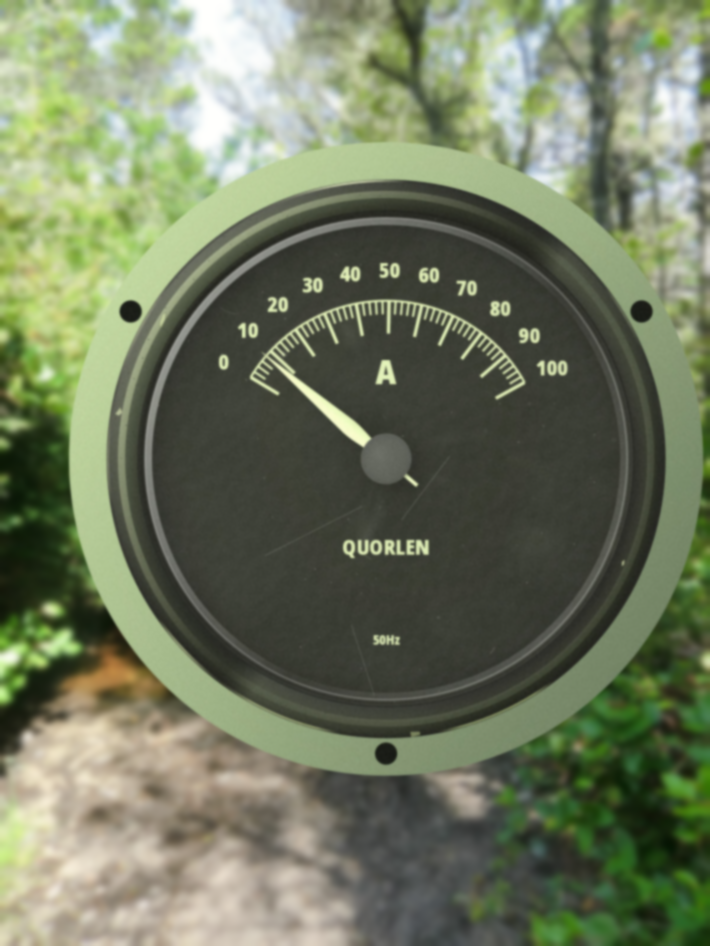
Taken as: 8 A
